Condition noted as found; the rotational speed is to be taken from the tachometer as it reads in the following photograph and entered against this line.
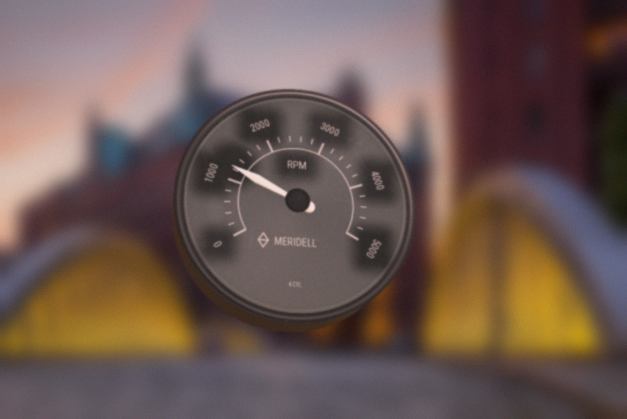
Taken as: 1200 rpm
